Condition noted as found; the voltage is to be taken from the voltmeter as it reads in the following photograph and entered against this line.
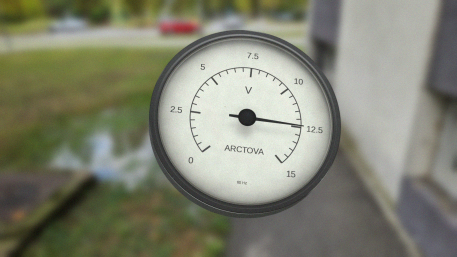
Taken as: 12.5 V
